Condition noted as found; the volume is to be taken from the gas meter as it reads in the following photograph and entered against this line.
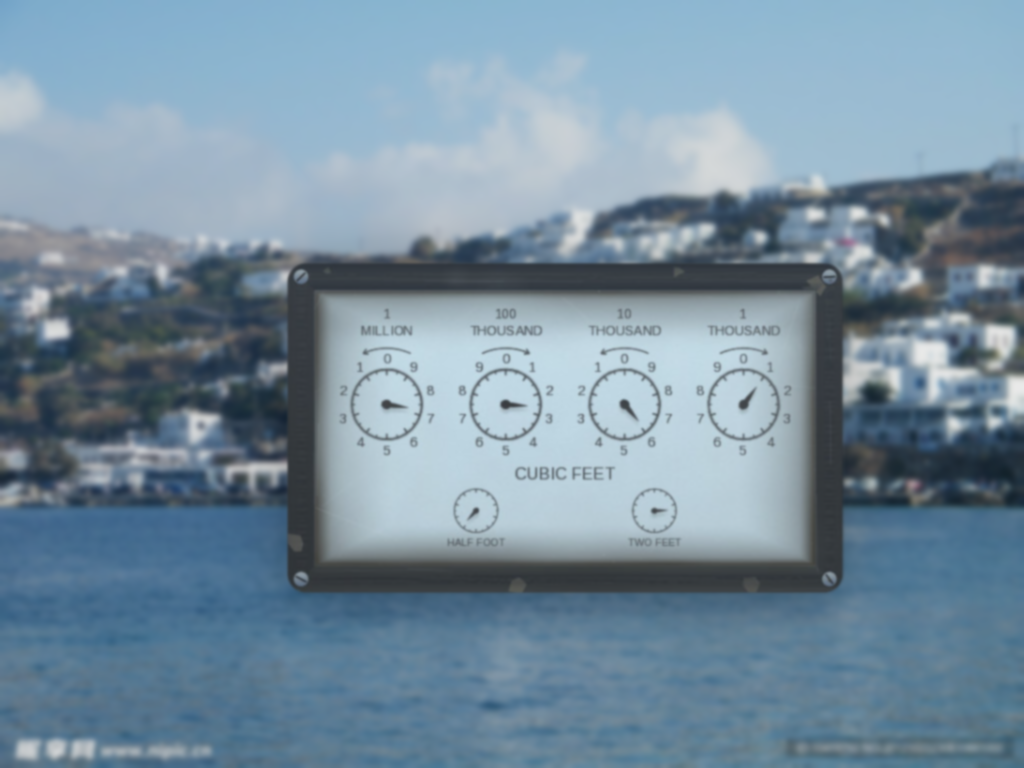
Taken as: 726100 ft³
